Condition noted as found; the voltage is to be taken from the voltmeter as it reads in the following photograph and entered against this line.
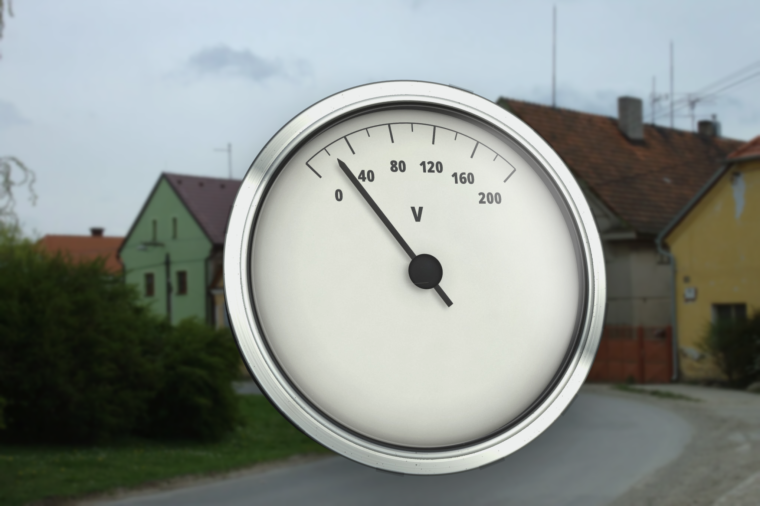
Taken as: 20 V
